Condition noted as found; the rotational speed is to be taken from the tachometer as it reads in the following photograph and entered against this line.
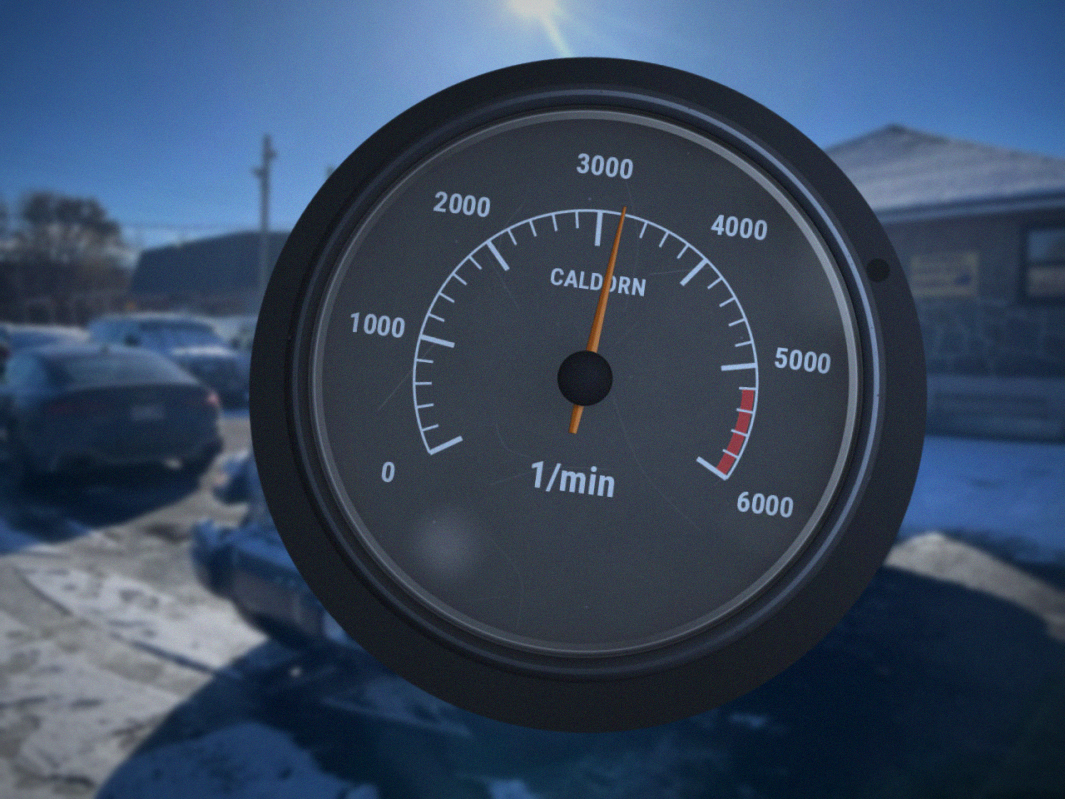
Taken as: 3200 rpm
